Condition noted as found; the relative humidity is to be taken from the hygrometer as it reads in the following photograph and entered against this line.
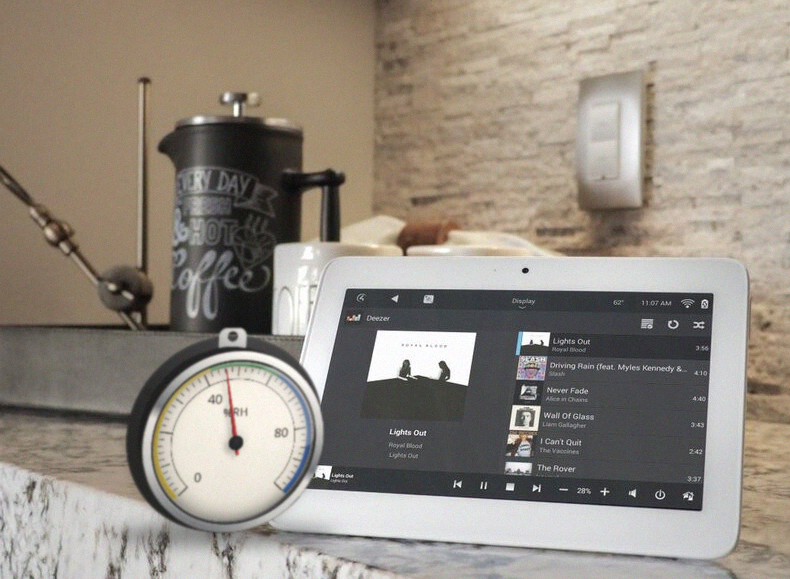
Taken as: 46 %
